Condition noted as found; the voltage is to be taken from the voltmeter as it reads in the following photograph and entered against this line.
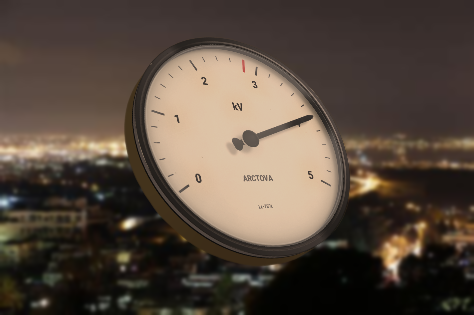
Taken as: 4 kV
